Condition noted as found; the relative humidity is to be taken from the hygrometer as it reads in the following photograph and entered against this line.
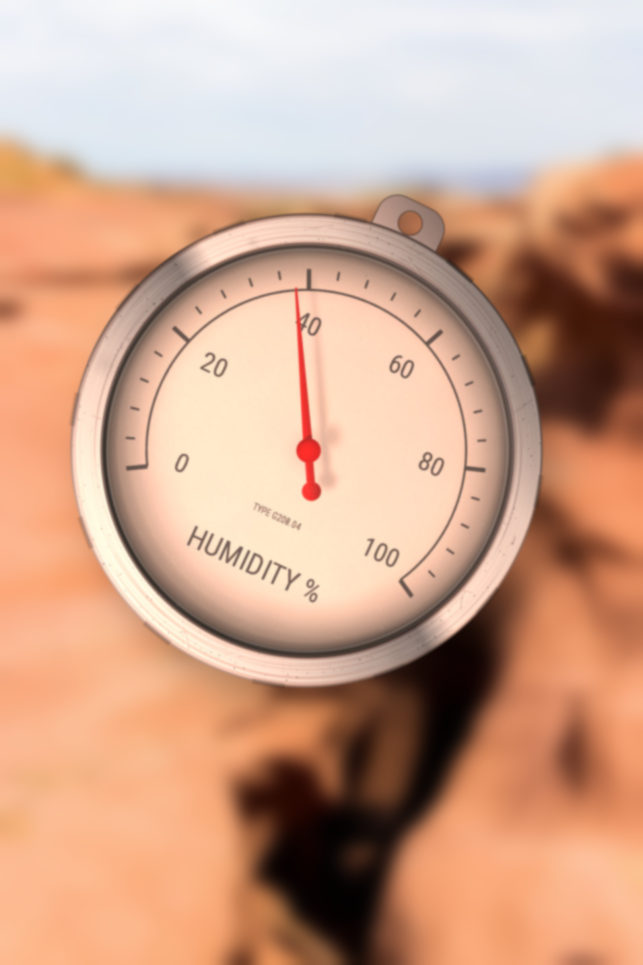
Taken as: 38 %
